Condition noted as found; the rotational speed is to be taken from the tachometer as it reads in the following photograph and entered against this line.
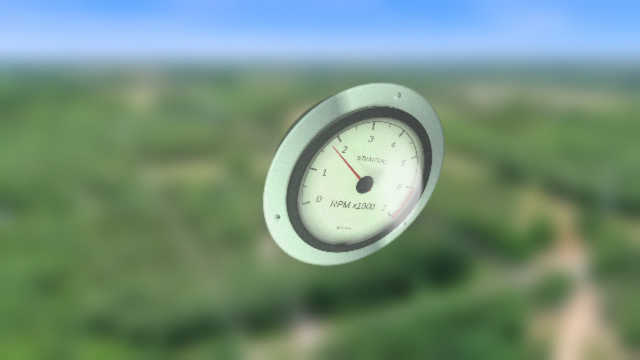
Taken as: 1750 rpm
